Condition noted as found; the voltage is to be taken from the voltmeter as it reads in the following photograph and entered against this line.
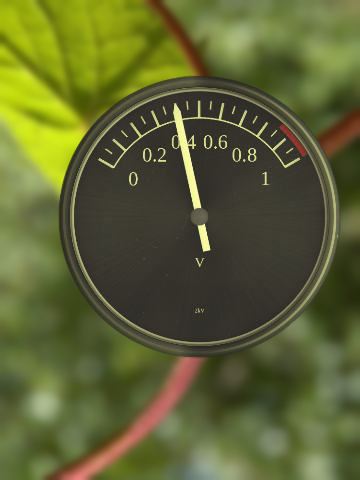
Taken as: 0.4 V
